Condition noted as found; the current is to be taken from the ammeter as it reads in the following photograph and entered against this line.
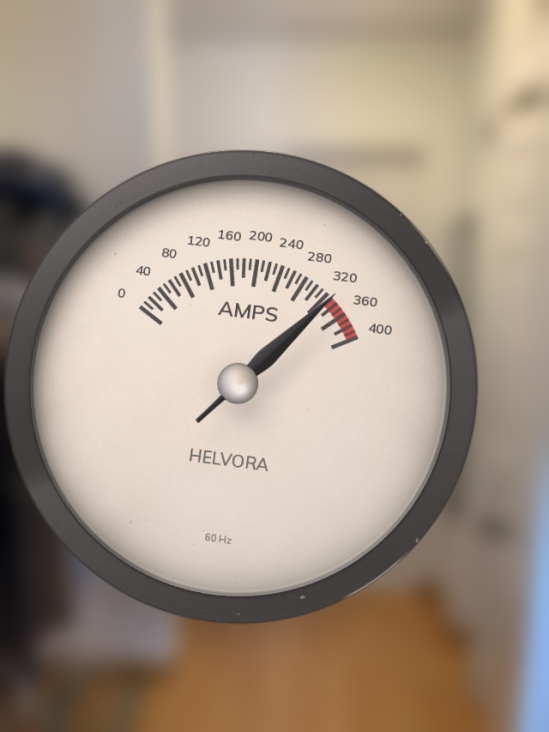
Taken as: 330 A
